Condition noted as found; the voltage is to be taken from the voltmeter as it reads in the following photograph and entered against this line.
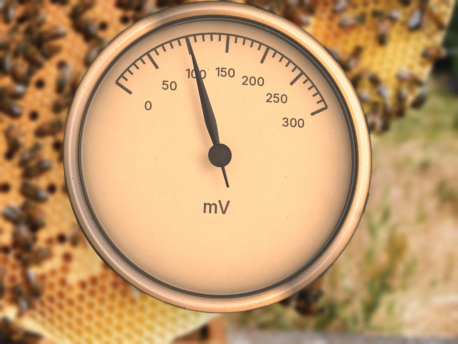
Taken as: 100 mV
